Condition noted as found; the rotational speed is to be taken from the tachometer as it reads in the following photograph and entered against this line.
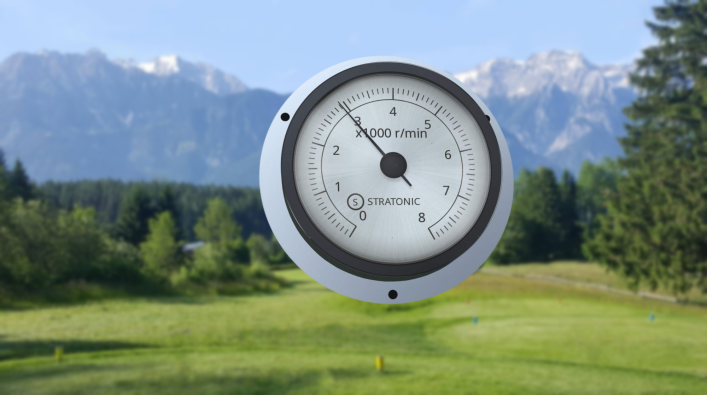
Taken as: 2900 rpm
